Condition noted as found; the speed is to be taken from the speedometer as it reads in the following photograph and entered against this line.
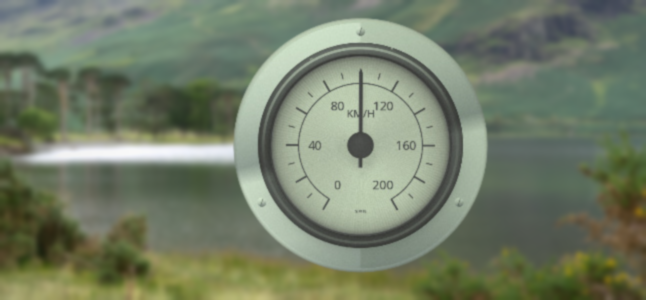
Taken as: 100 km/h
